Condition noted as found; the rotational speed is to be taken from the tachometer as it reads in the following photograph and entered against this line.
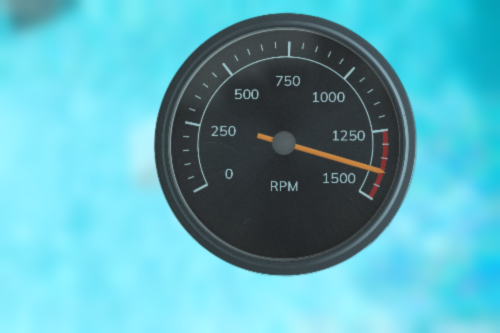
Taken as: 1400 rpm
